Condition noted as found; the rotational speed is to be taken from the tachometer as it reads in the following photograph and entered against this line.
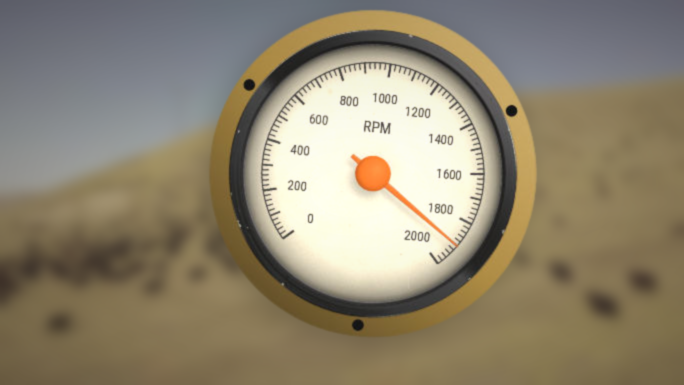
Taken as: 1900 rpm
